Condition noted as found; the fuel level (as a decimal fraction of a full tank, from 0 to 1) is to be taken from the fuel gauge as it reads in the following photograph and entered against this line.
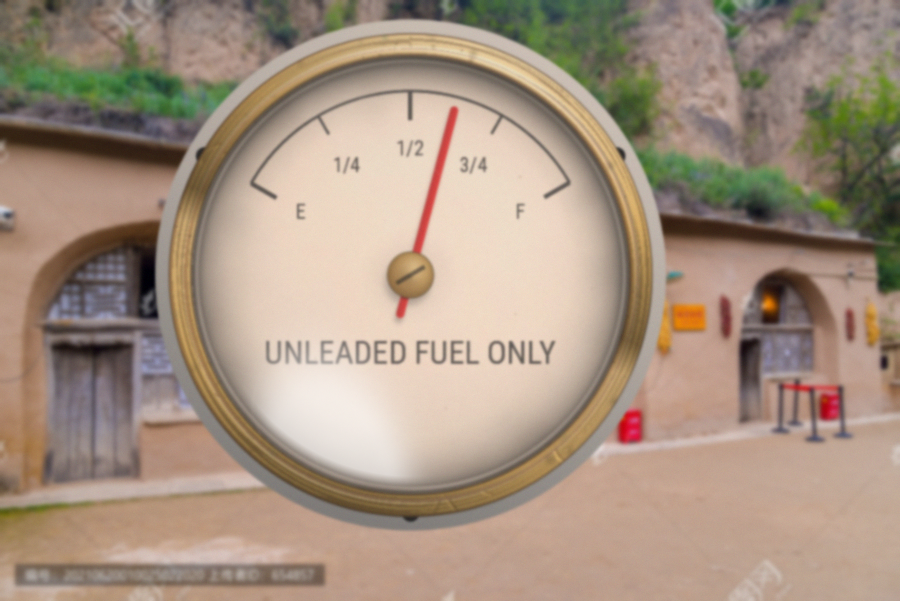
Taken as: 0.625
